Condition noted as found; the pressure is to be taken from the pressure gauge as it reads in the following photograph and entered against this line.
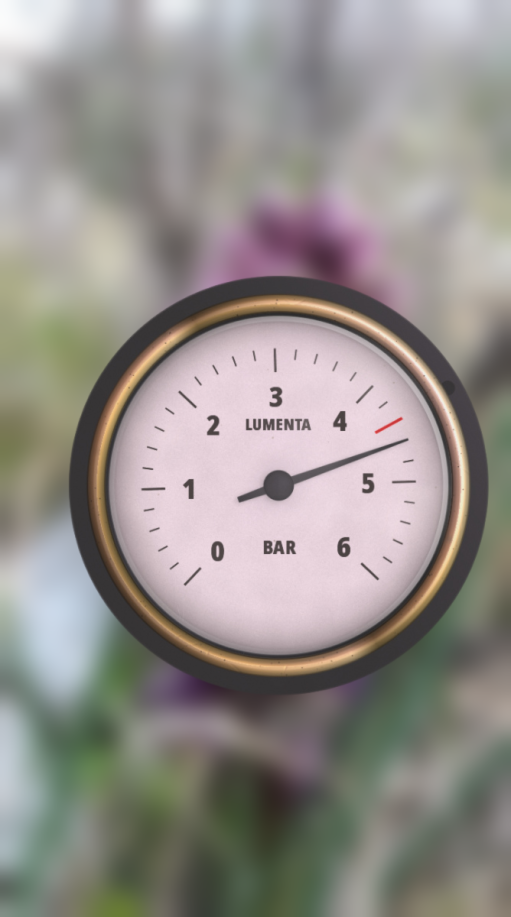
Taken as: 4.6 bar
